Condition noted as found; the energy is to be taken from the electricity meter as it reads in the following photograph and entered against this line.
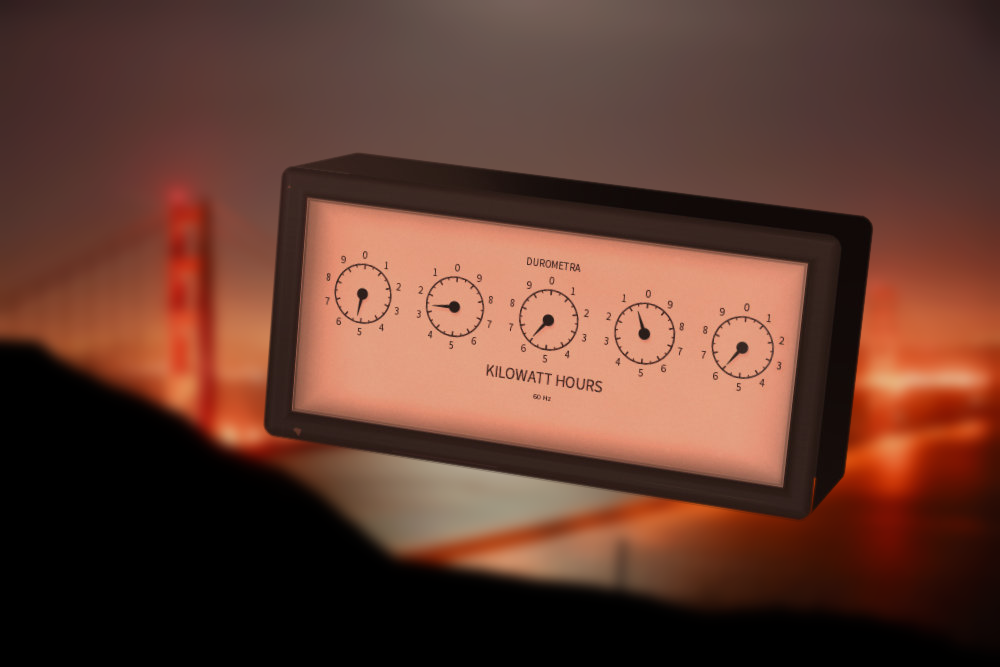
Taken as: 52606 kWh
